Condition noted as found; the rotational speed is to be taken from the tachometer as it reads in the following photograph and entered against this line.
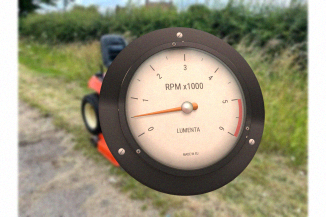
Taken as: 500 rpm
